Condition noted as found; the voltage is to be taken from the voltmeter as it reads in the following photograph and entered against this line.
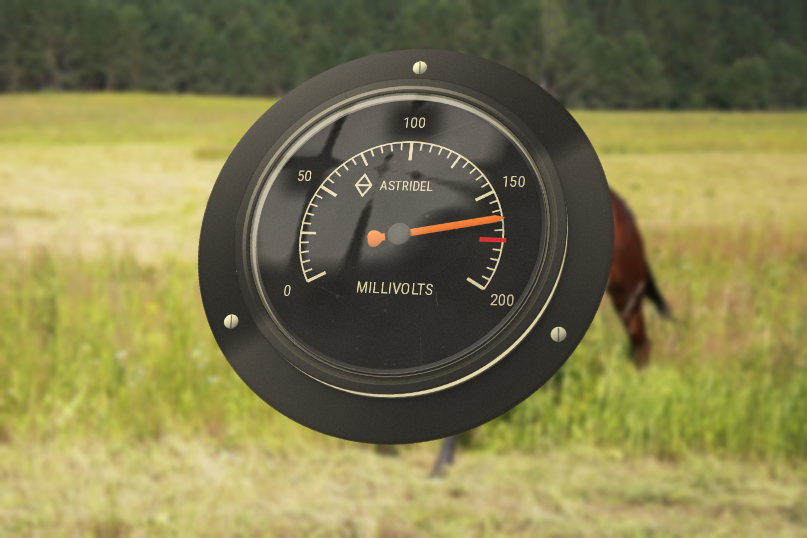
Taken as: 165 mV
